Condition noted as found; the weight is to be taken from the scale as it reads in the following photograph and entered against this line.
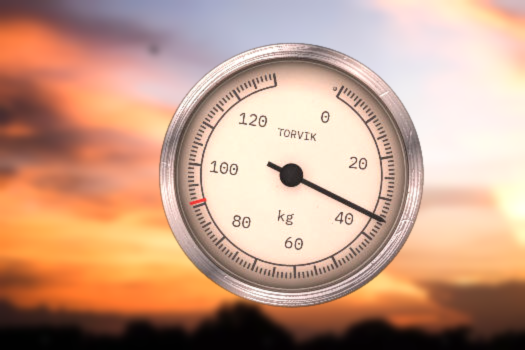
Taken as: 35 kg
